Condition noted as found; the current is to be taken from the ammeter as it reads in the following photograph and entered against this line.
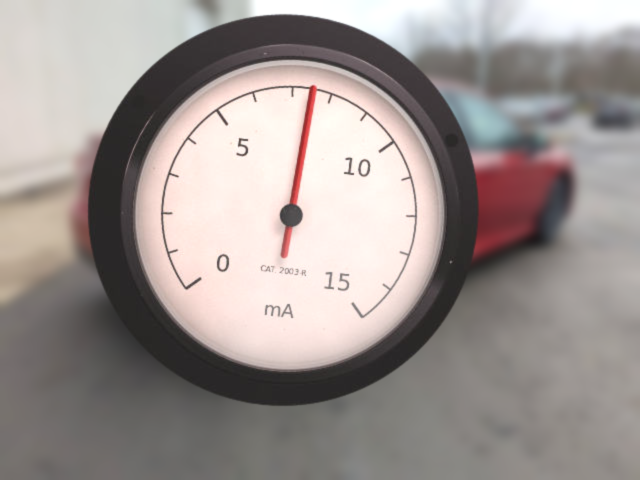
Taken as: 7.5 mA
